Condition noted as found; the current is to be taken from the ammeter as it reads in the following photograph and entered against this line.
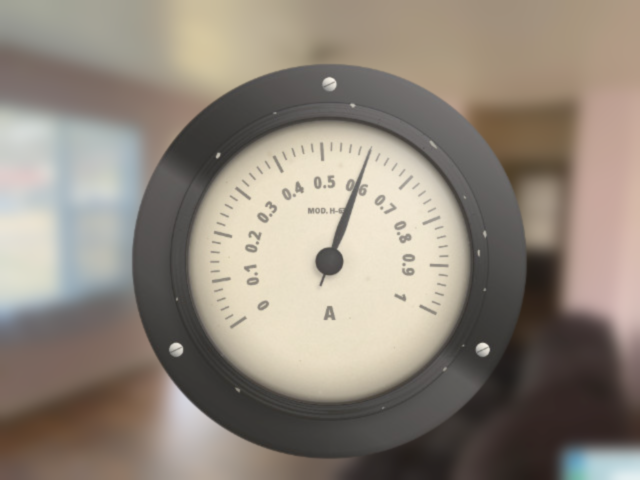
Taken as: 0.6 A
